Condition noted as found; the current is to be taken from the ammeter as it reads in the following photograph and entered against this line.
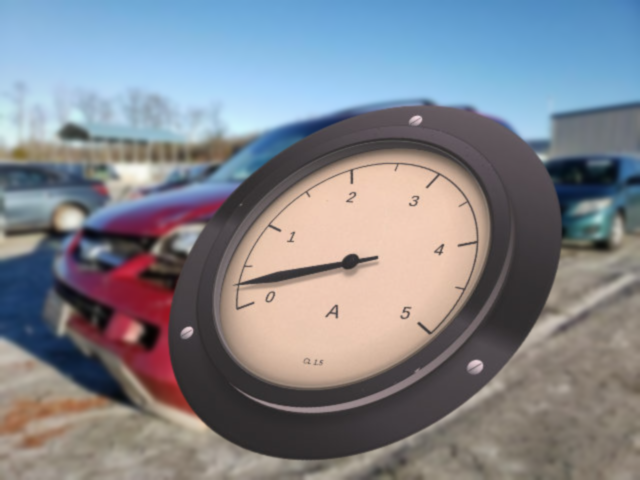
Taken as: 0.25 A
